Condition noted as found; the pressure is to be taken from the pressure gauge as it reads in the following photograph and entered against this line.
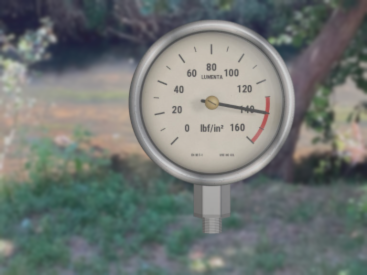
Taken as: 140 psi
